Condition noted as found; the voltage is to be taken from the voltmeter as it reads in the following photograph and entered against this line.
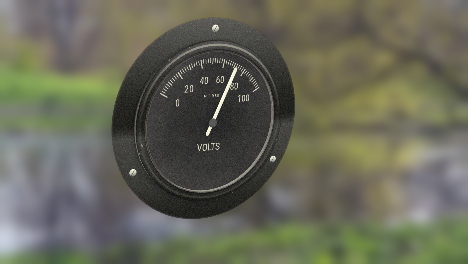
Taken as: 70 V
